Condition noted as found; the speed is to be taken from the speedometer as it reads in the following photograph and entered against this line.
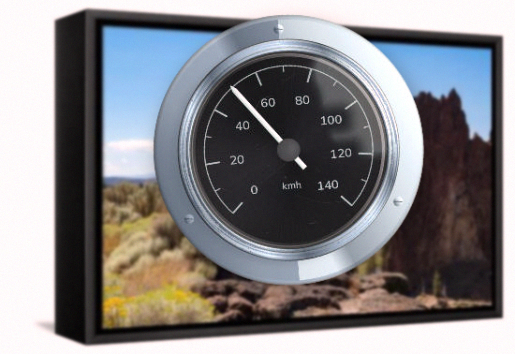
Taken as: 50 km/h
